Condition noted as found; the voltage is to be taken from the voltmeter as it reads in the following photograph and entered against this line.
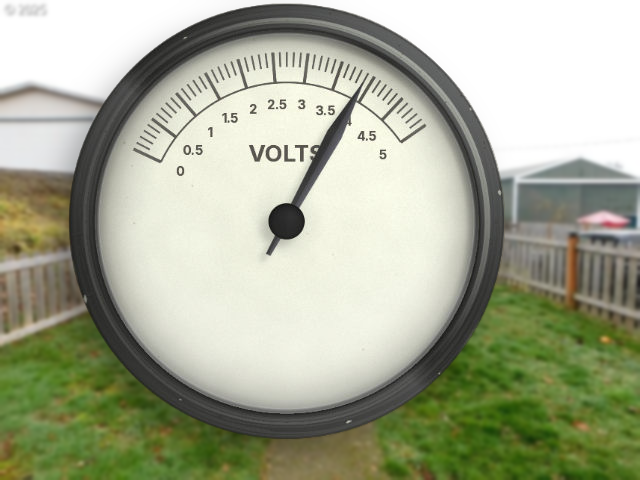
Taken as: 3.9 V
